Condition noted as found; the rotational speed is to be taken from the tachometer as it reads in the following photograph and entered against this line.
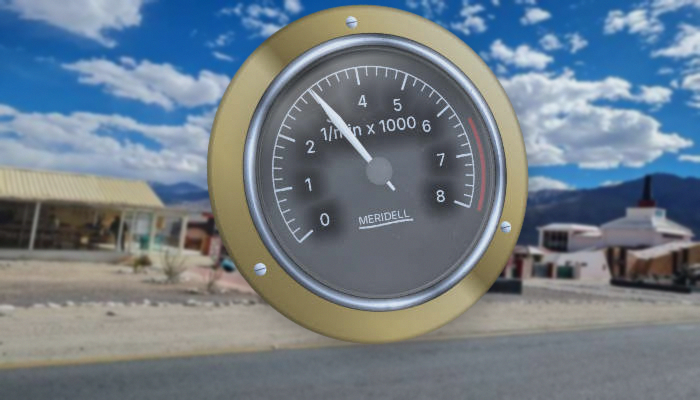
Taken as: 3000 rpm
